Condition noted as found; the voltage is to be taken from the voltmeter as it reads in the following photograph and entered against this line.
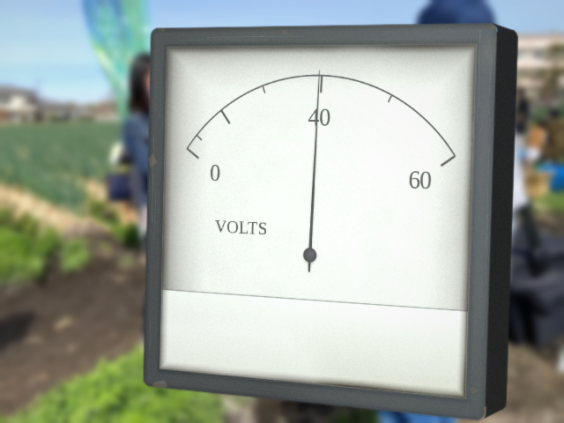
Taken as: 40 V
